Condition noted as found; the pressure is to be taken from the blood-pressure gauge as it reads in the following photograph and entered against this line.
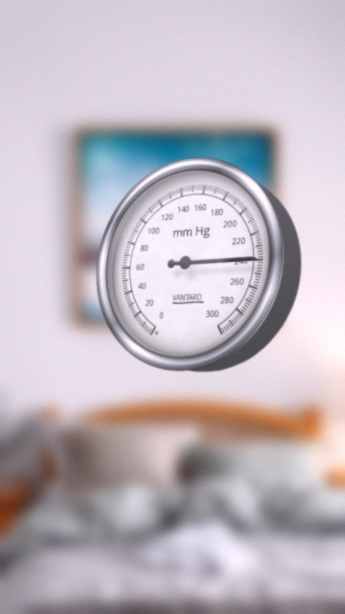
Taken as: 240 mmHg
